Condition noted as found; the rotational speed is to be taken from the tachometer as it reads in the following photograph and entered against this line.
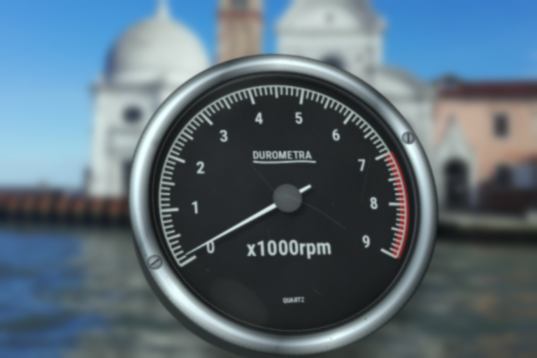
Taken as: 100 rpm
